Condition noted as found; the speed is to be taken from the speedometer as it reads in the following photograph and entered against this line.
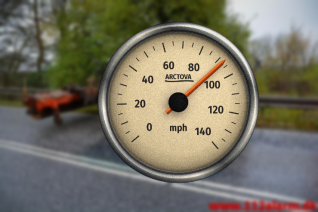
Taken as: 92.5 mph
